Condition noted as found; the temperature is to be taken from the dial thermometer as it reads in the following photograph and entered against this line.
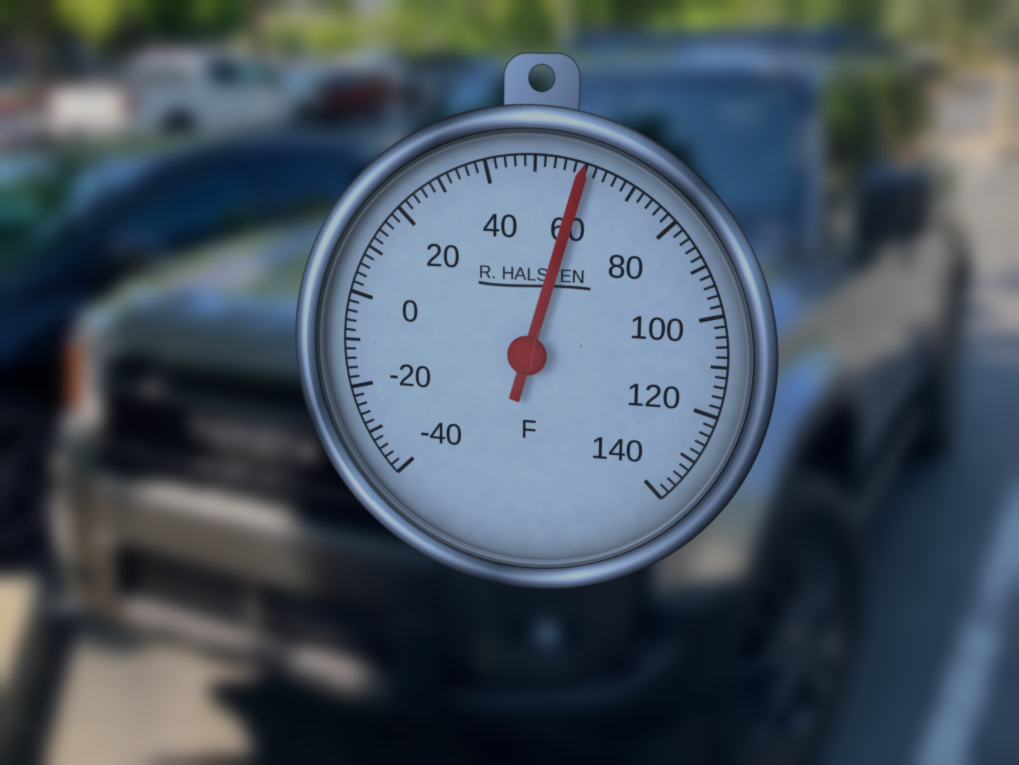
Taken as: 60 °F
